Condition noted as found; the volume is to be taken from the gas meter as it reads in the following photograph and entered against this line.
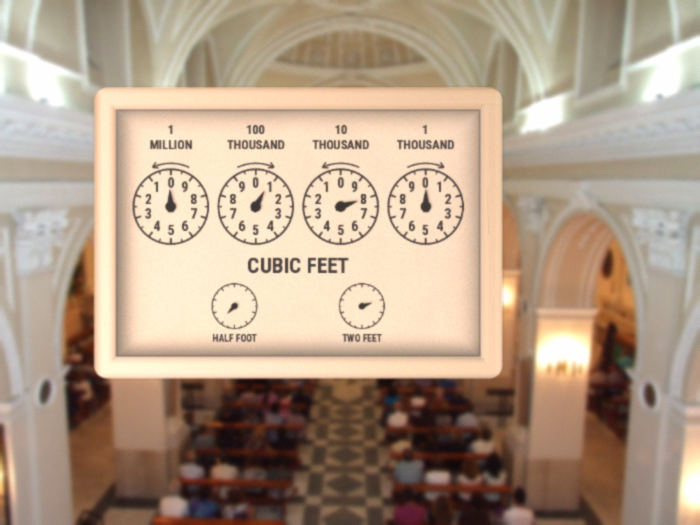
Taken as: 8000 ft³
